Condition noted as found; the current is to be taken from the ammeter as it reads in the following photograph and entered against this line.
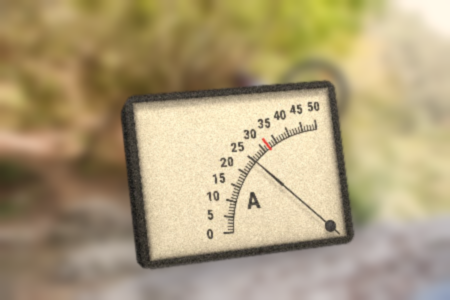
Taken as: 25 A
